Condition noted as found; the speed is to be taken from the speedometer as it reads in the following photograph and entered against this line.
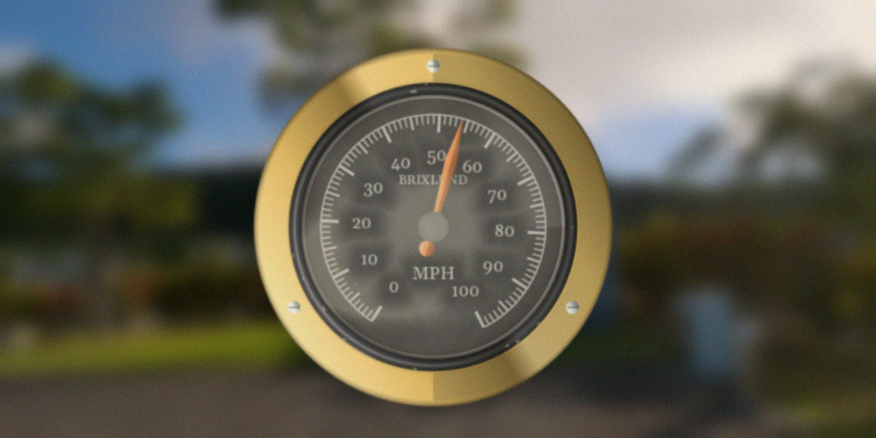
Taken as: 54 mph
